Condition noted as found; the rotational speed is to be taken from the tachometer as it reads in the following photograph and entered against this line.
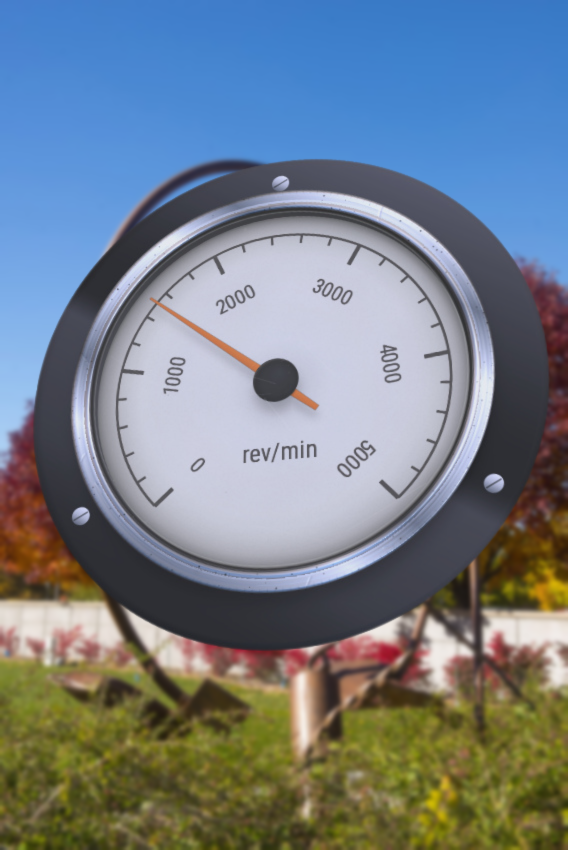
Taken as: 1500 rpm
